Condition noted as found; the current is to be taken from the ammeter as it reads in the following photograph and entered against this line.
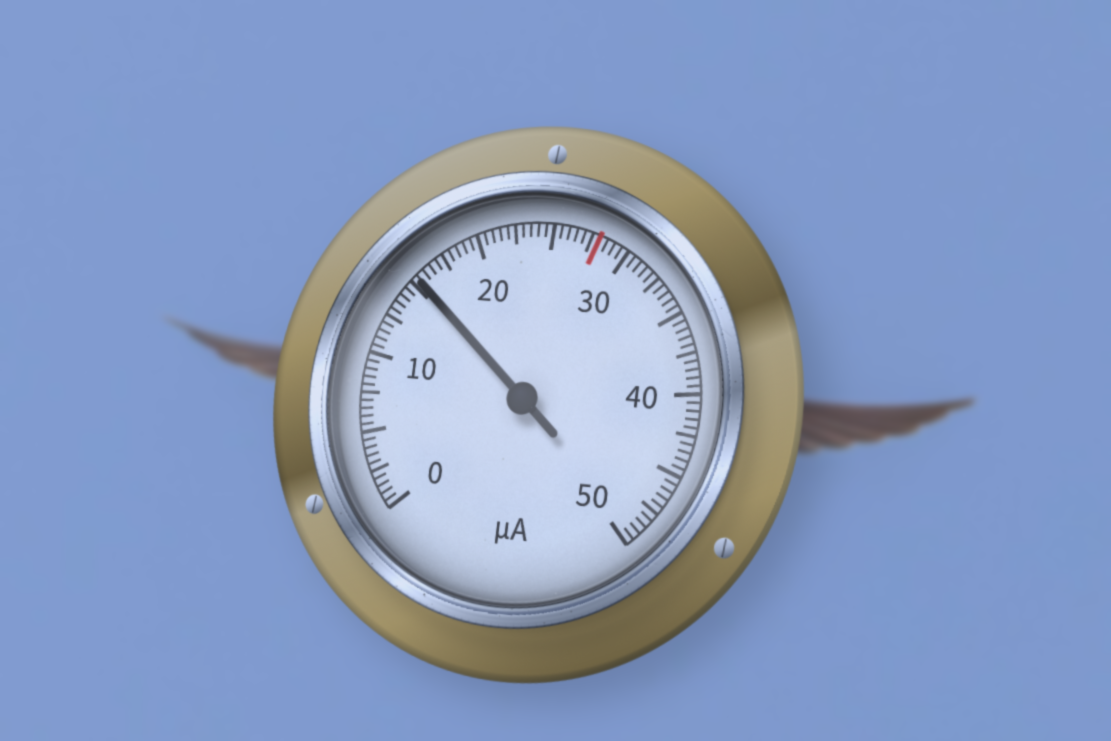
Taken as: 15.5 µA
